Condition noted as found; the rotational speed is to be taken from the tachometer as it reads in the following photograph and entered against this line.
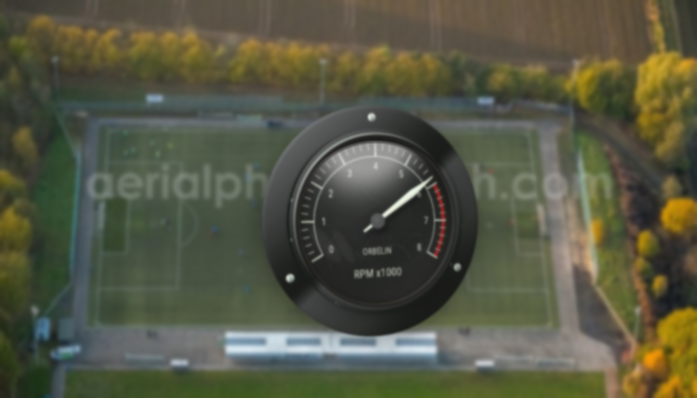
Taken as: 5800 rpm
